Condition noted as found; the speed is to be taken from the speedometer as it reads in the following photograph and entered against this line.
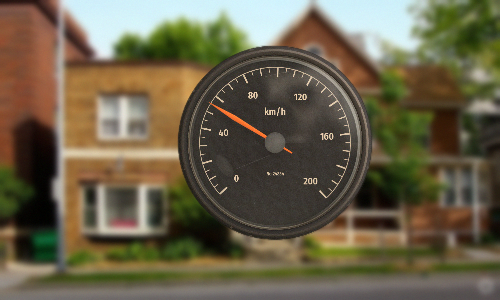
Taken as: 55 km/h
